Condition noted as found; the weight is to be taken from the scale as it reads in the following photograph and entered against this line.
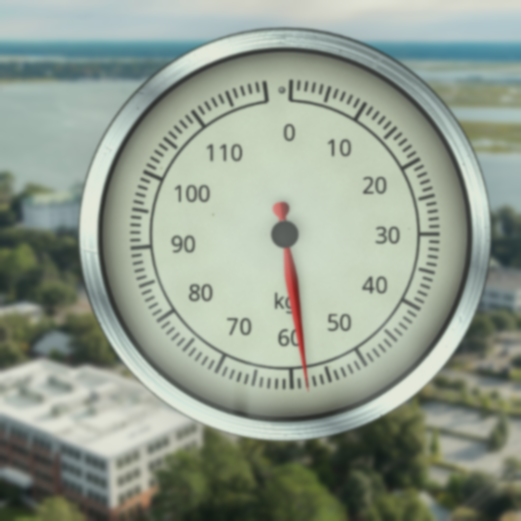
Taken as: 58 kg
